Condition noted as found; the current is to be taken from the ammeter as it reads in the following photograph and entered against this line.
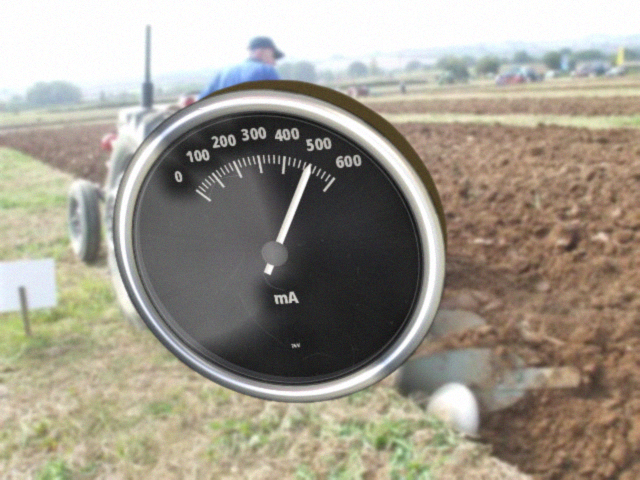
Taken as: 500 mA
